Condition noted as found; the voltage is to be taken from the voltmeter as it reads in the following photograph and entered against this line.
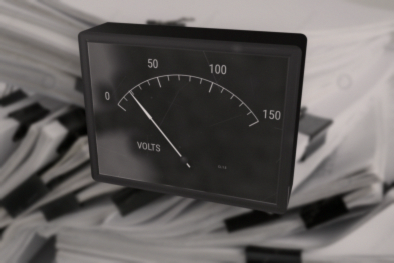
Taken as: 20 V
